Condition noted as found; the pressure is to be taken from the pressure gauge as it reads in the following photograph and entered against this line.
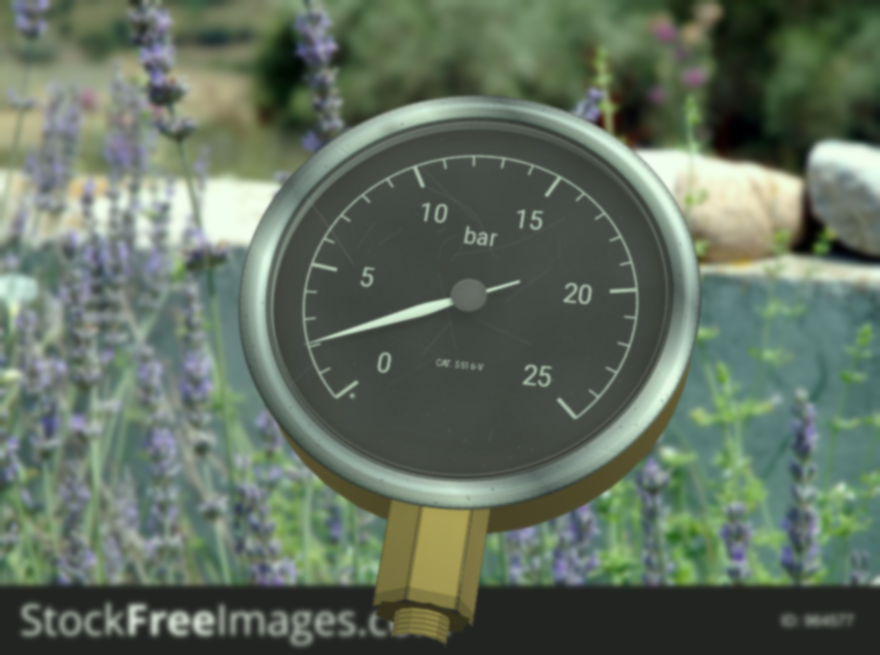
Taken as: 2 bar
